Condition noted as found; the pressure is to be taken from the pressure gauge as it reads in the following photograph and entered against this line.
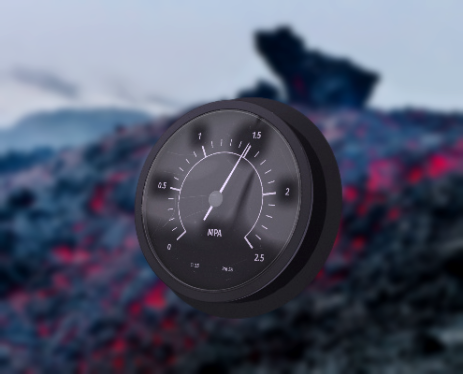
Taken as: 1.5 MPa
